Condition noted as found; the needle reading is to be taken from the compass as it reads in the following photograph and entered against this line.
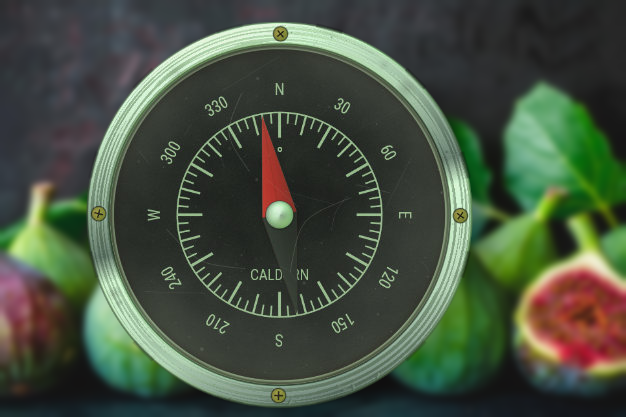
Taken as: 350 °
